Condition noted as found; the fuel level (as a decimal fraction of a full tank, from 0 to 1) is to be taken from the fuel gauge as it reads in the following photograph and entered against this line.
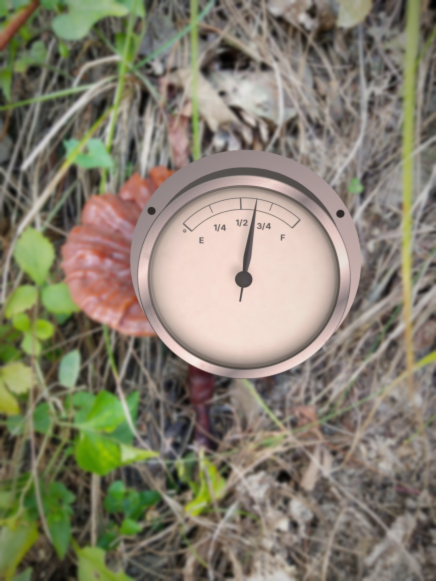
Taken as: 0.625
